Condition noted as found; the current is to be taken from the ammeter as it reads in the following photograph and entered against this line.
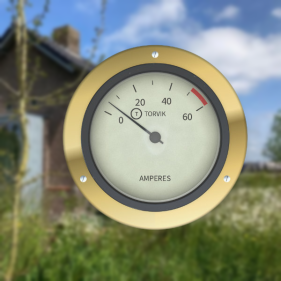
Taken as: 5 A
